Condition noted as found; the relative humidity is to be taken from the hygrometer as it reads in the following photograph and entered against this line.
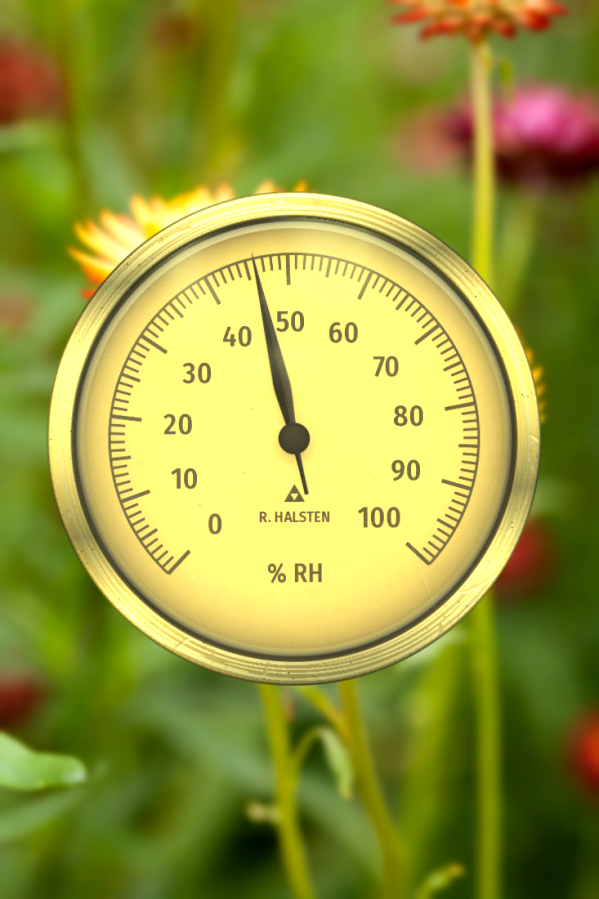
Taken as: 46 %
